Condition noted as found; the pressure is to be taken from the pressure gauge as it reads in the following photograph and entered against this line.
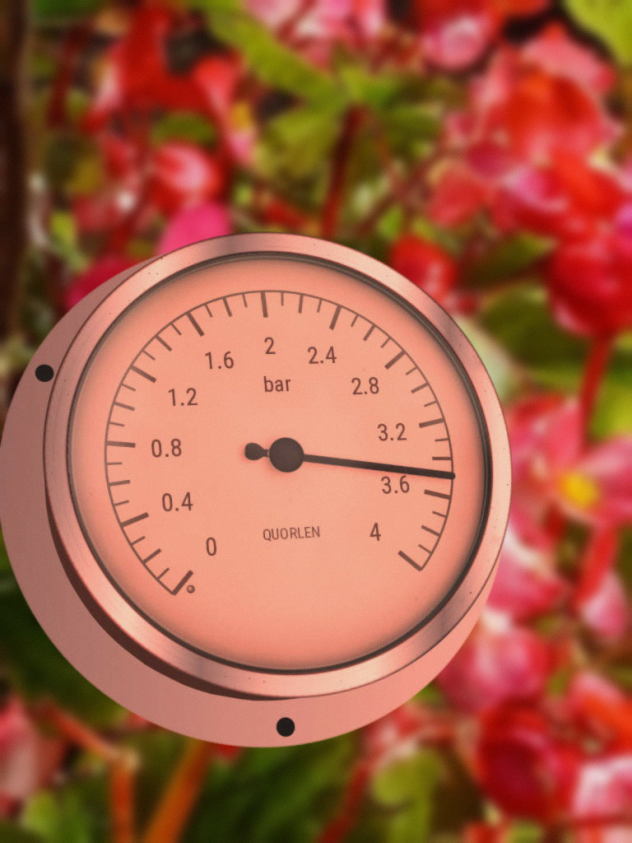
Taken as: 3.5 bar
